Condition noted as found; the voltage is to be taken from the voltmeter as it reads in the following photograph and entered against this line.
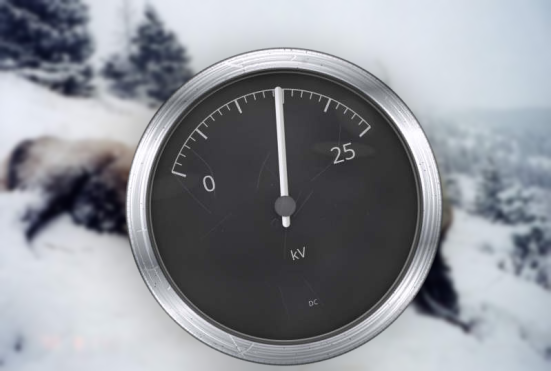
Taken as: 14.5 kV
